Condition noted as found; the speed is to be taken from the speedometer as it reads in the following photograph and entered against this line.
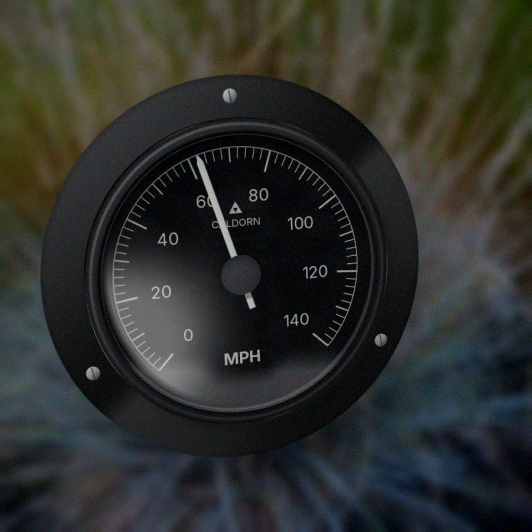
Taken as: 62 mph
